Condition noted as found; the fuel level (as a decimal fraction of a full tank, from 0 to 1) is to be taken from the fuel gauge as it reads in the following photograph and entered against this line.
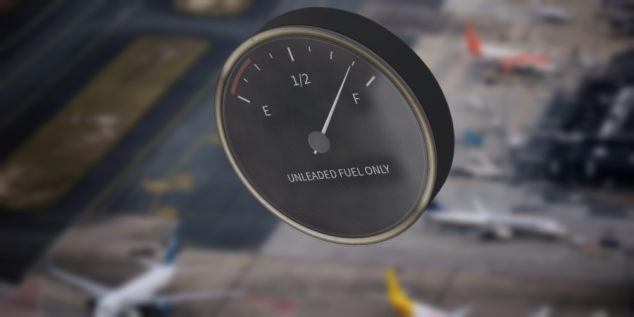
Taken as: 0.875
